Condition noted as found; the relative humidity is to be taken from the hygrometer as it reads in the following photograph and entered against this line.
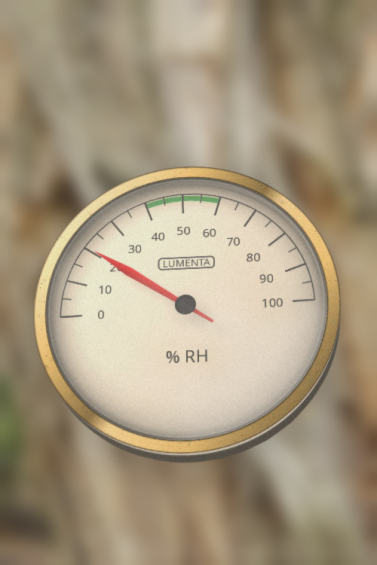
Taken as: 20 %
